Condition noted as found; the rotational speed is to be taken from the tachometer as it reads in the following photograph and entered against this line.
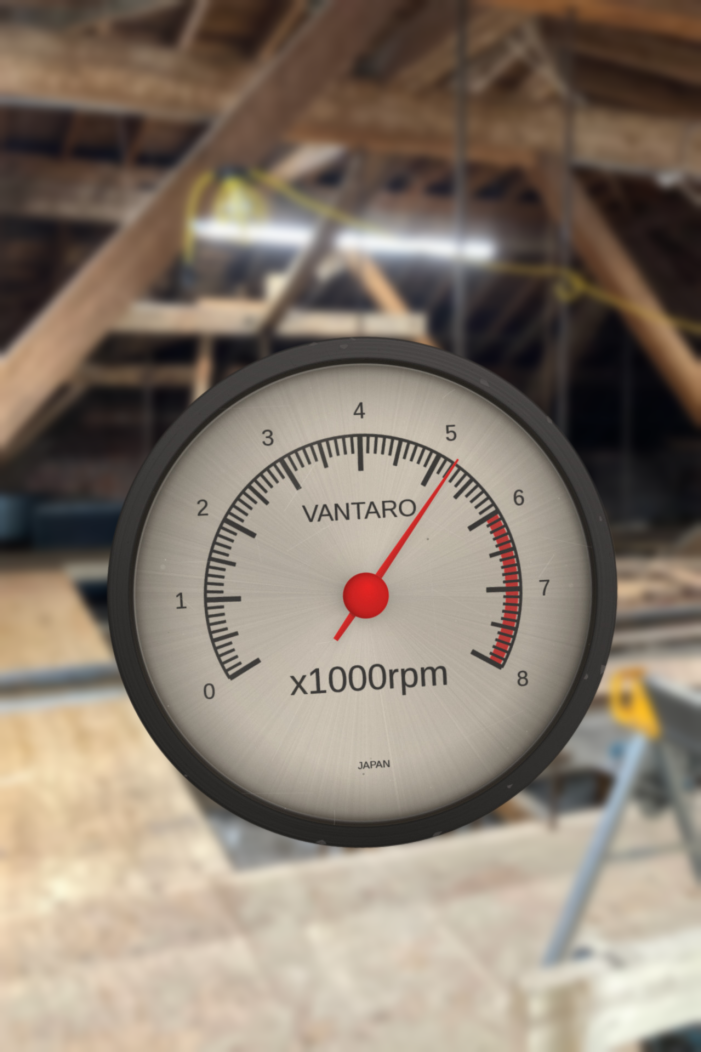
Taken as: 5200 rpm
